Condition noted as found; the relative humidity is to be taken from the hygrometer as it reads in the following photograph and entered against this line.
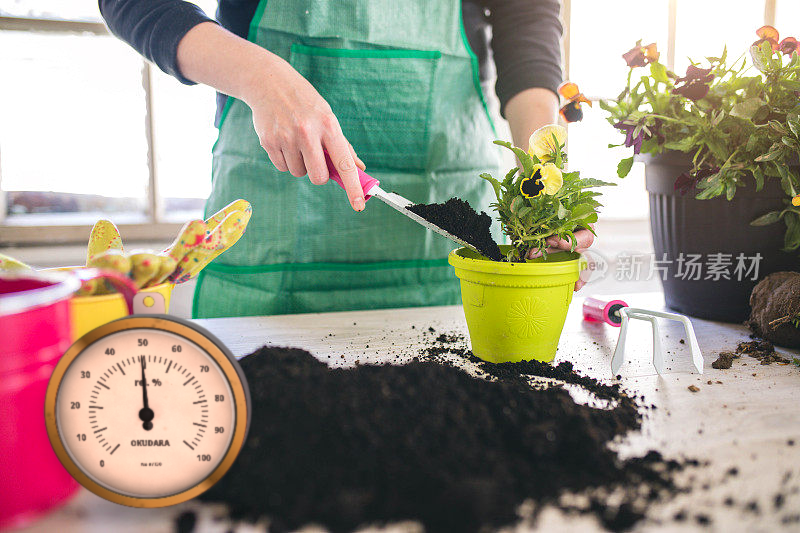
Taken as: 50 %
